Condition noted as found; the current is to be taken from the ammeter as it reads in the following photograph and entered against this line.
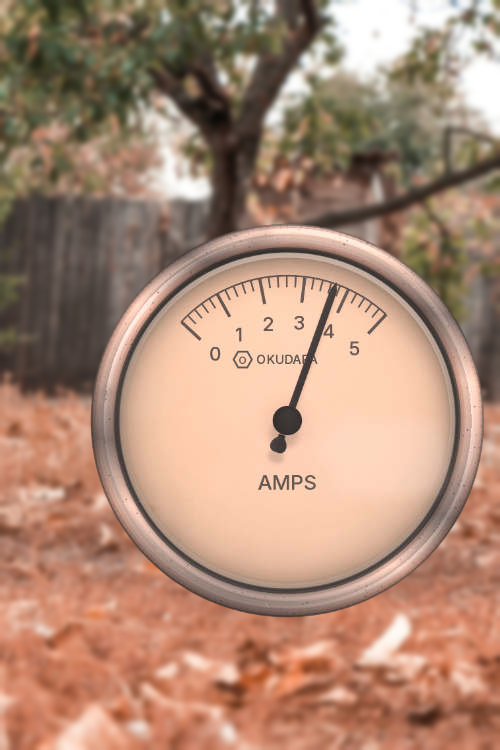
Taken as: 3.7 A
